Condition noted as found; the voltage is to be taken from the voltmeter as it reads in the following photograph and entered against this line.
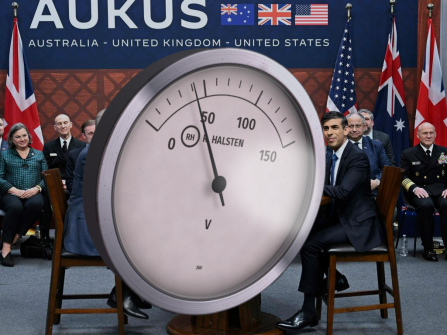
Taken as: 40 V
